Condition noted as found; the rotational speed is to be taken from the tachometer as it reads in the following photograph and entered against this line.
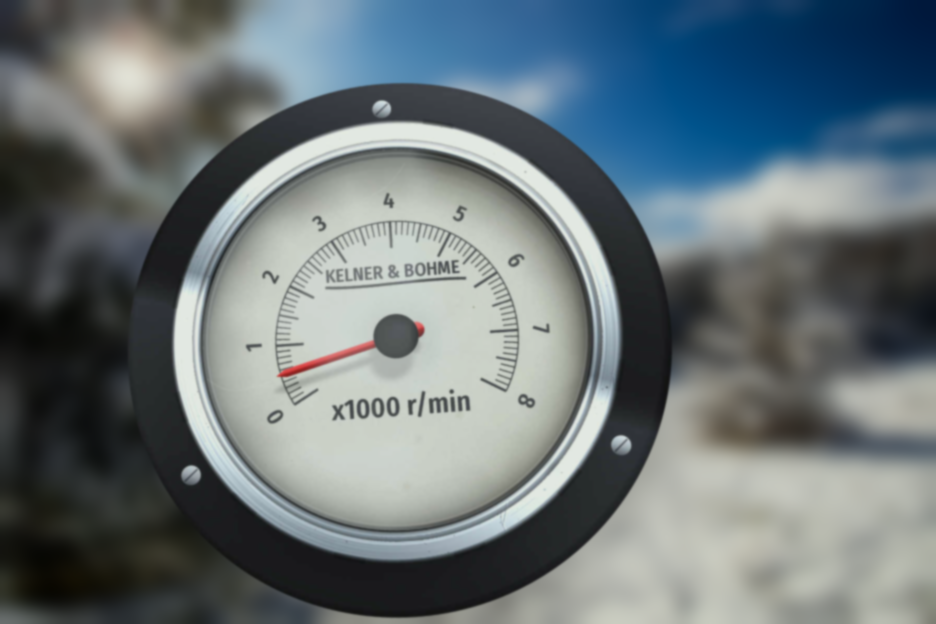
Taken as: 500 rpm
